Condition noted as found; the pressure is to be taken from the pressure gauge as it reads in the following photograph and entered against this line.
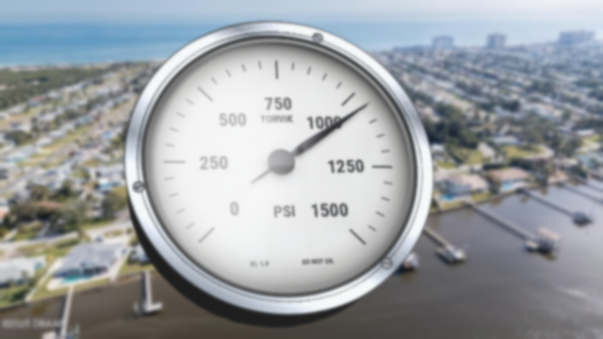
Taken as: 1050 psi
